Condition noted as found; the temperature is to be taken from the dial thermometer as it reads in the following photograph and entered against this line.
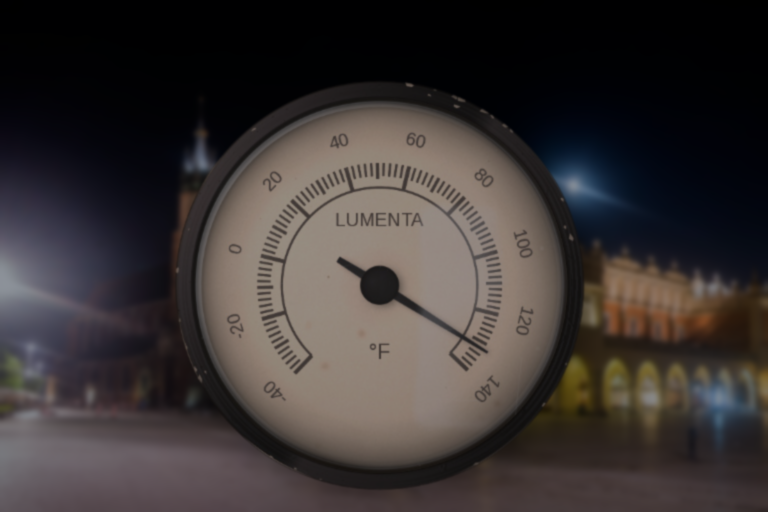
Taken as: 132 °F
